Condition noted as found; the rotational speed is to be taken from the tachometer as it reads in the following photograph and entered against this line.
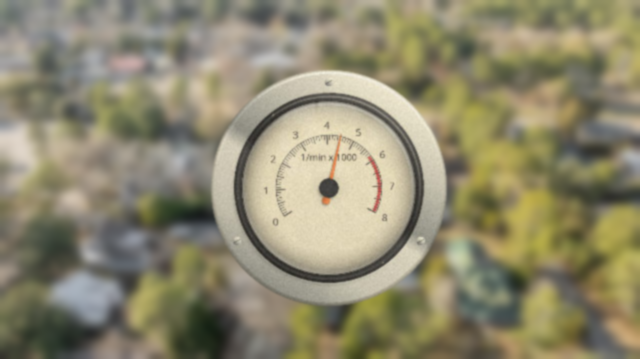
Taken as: 4500 rpm
